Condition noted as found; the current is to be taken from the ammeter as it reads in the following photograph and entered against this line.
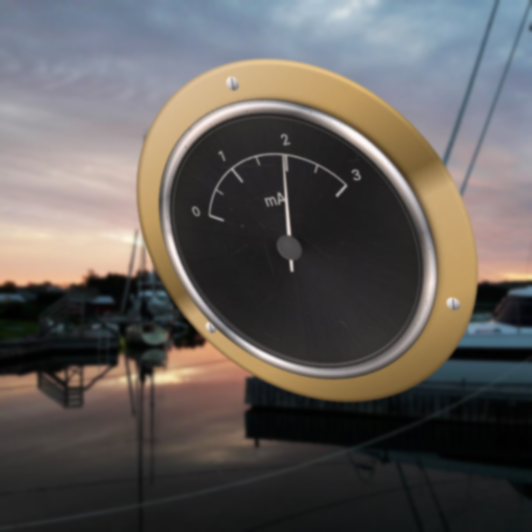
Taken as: 2 mA
